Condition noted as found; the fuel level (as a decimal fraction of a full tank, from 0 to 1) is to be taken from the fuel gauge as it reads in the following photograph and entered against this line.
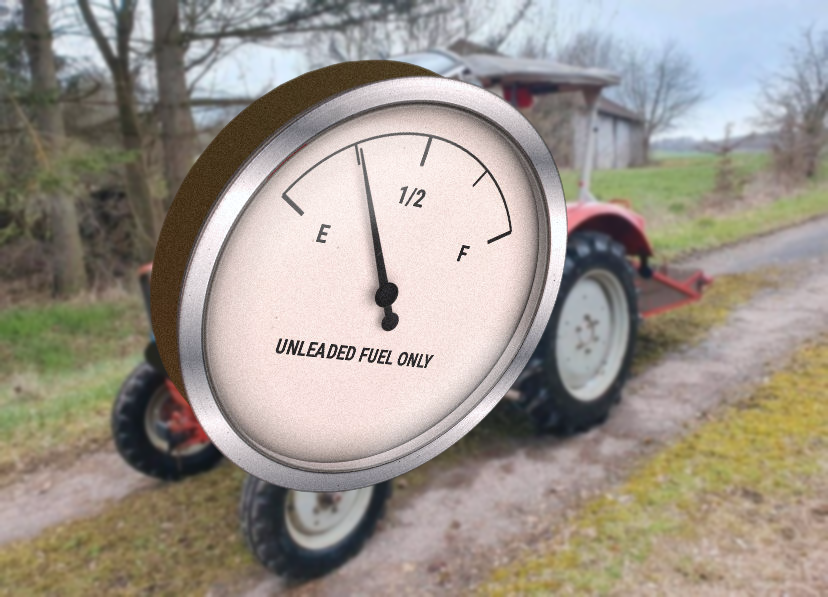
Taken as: 0.25
